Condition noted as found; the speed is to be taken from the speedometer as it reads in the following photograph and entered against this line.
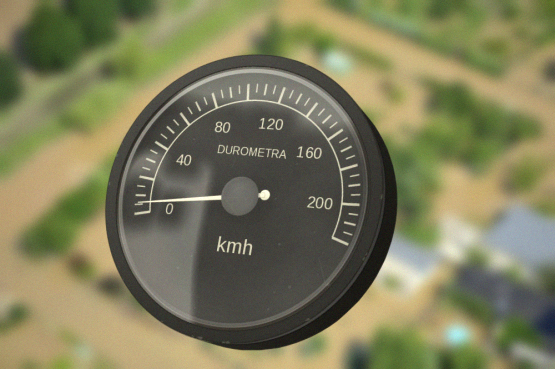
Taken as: 5 km/h
